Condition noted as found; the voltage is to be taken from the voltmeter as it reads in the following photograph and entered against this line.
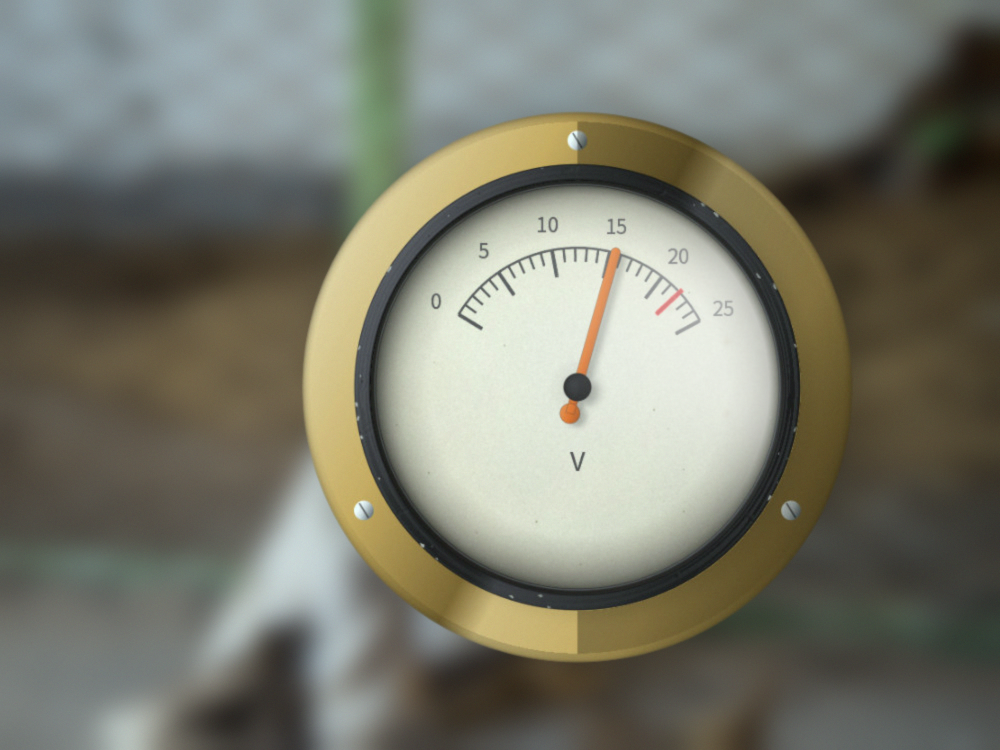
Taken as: 15.5 V
